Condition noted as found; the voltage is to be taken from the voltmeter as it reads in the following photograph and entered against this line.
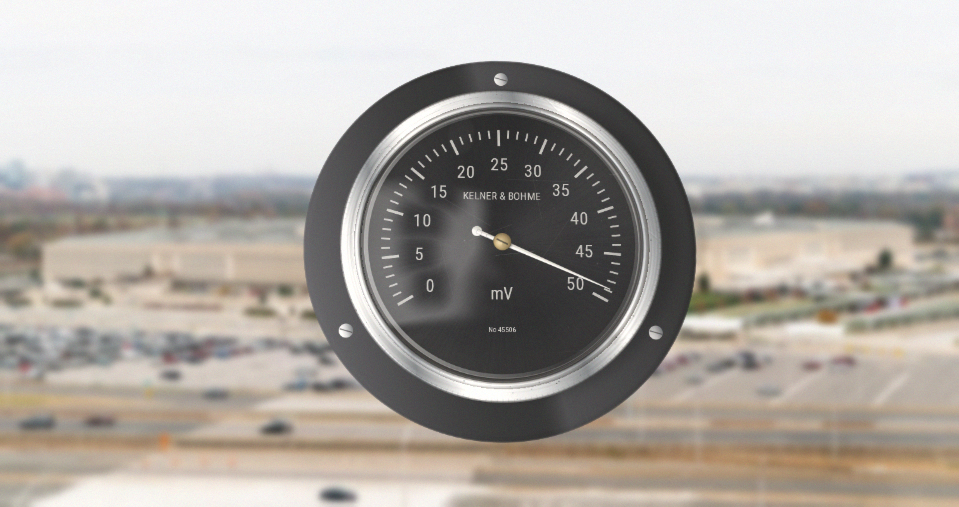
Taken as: 49 mV
